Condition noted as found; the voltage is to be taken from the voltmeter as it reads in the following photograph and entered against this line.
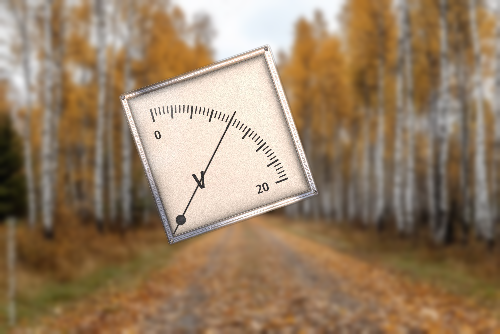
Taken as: 10 V
